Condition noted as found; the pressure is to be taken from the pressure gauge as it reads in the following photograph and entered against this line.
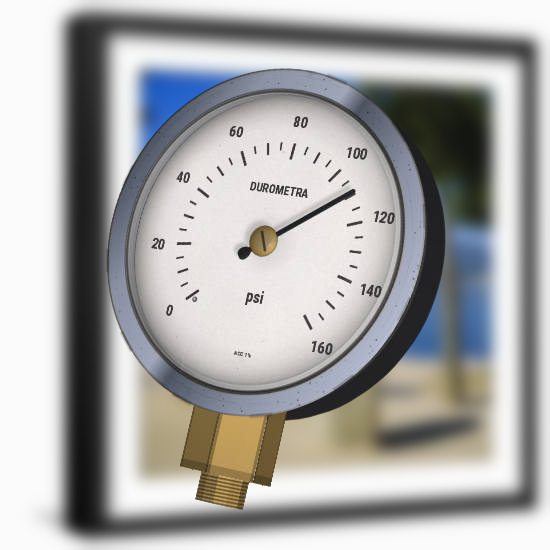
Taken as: 110 psi
